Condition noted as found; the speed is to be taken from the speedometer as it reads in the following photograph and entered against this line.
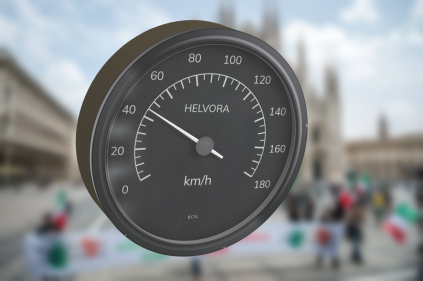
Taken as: 45 km/h
